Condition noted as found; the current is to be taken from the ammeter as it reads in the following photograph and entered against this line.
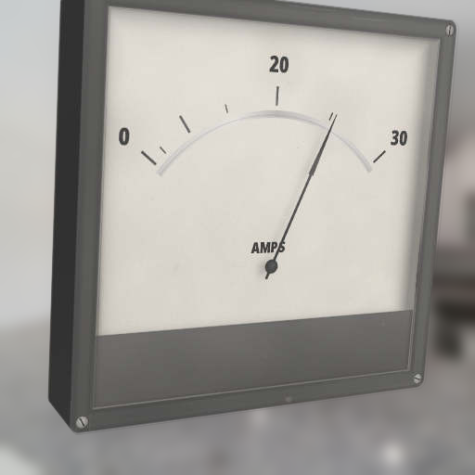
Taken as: 25 A
